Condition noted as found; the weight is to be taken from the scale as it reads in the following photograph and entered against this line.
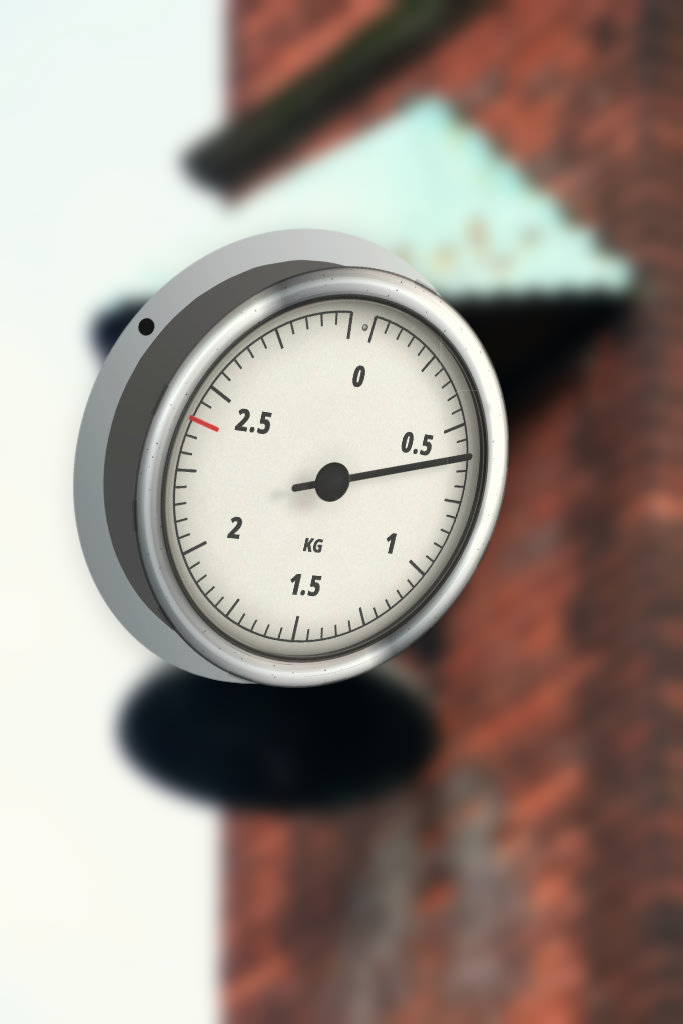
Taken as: 0.6 kg
